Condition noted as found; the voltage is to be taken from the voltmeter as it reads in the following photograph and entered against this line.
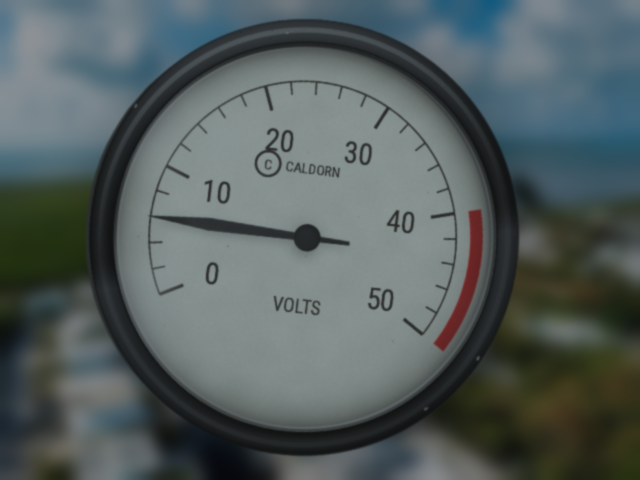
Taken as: 6 V
